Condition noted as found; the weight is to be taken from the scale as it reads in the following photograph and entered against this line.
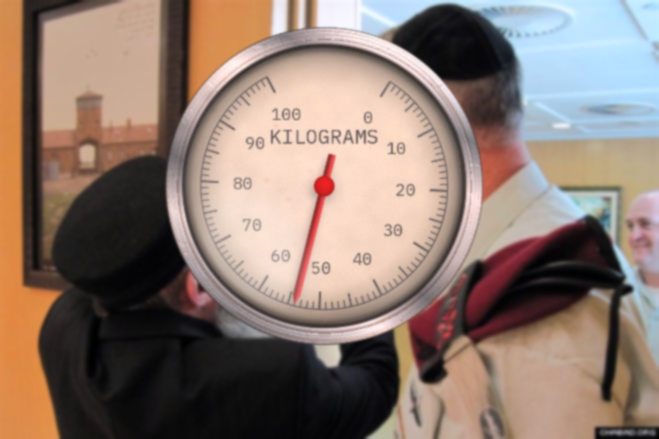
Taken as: 54 kg
